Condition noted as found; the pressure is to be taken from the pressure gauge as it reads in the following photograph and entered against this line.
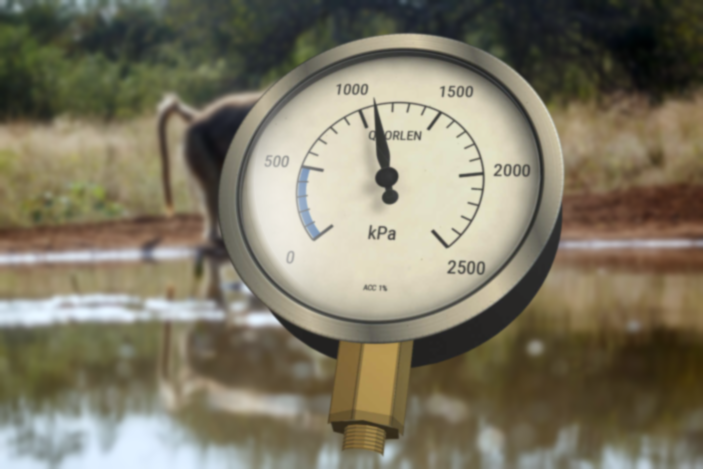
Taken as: 1100 kPa
